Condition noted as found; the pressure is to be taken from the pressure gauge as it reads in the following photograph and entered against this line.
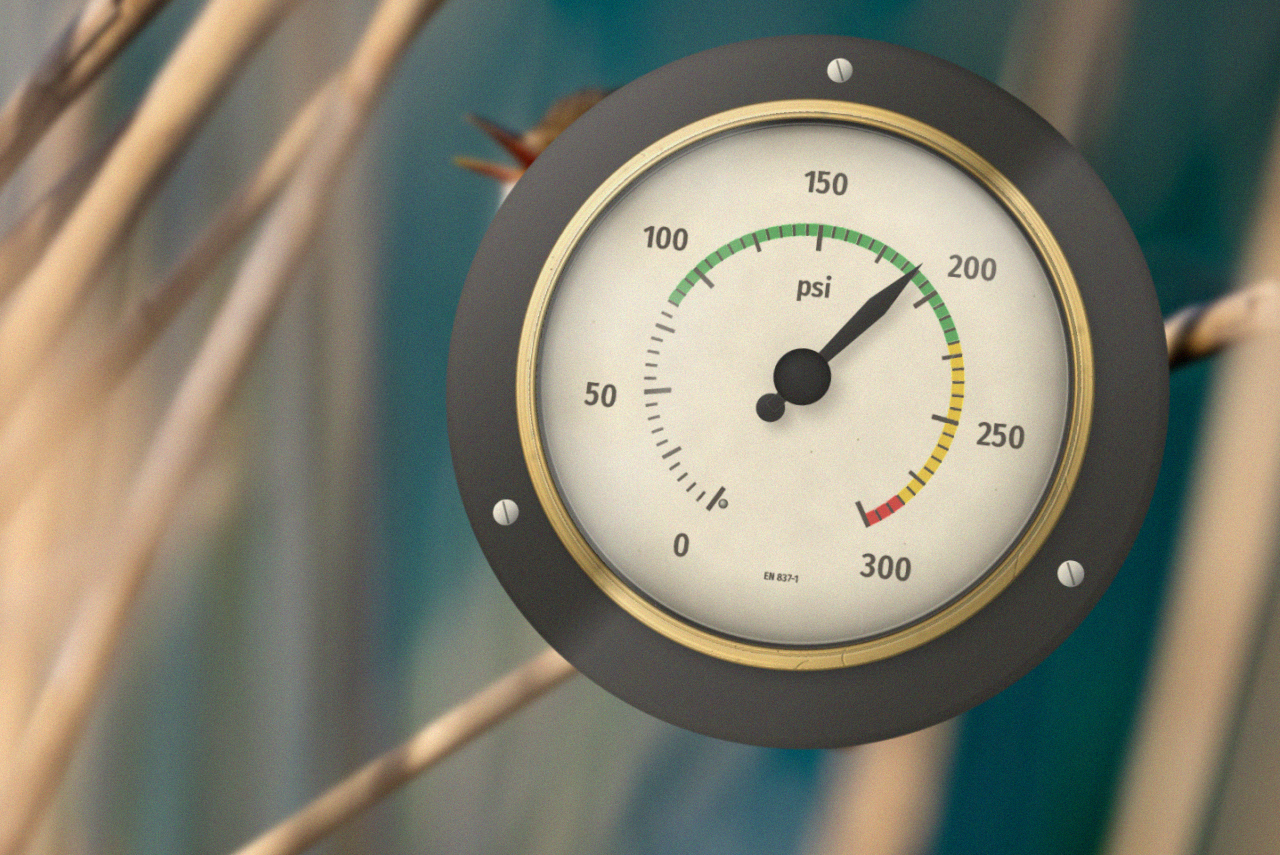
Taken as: 190 psi
